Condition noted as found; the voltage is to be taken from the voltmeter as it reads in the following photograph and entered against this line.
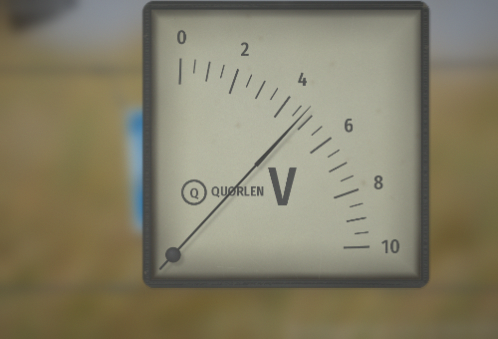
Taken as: 4.75 V
